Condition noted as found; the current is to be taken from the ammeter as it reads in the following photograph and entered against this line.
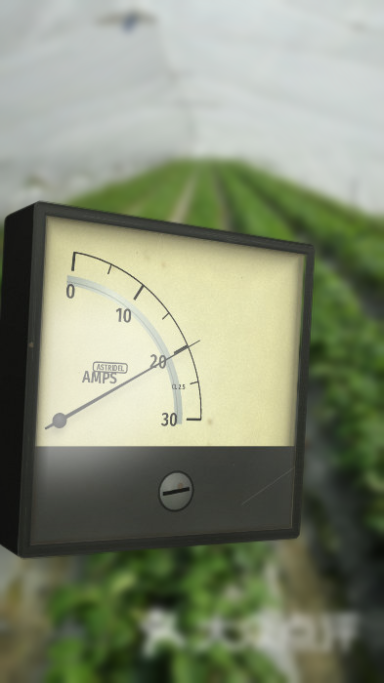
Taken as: 20 A
